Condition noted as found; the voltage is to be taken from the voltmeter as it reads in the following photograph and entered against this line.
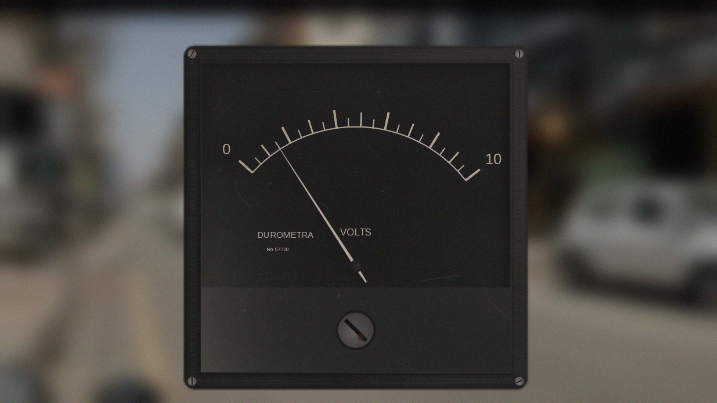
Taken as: 1.5 V
